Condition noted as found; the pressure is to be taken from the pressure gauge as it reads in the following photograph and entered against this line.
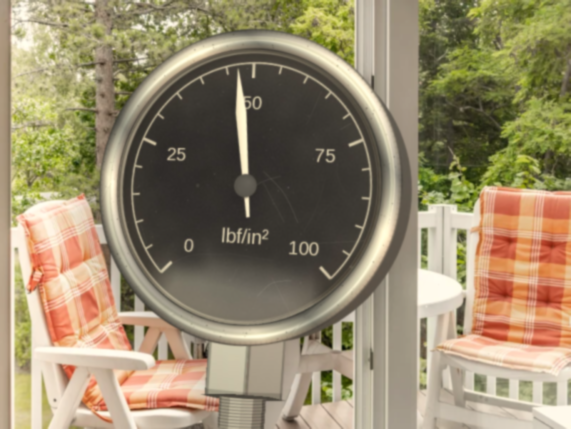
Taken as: 47.5 psi
